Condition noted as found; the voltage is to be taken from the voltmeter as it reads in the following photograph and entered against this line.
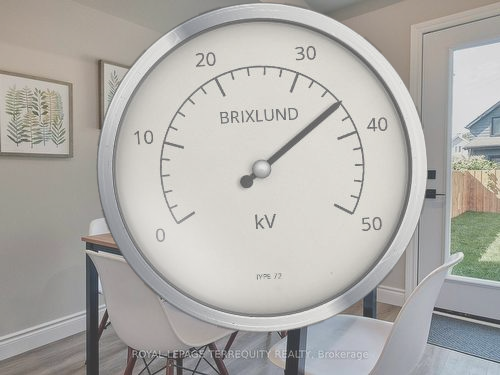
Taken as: 36 kV
